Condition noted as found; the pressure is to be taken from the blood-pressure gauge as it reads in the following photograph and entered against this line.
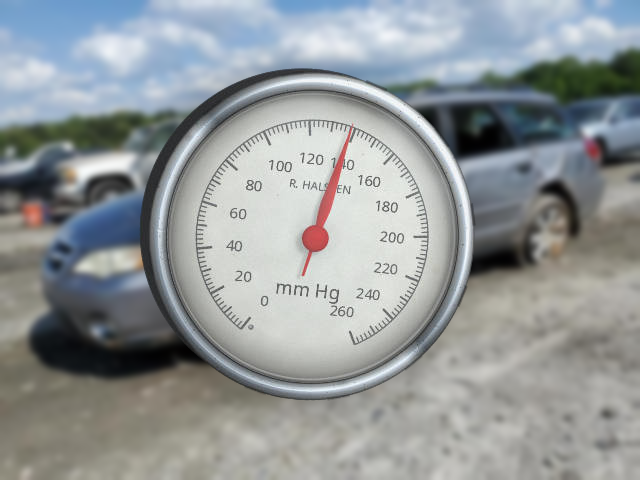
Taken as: 138 mmHg
